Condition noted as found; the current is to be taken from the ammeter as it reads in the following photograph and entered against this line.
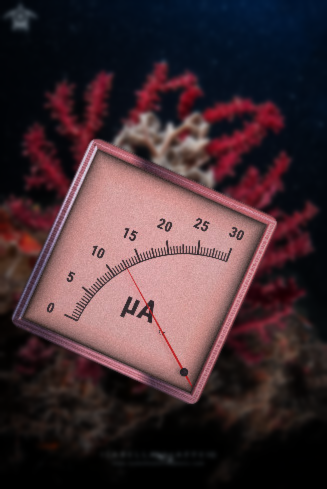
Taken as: 12.5 µA
